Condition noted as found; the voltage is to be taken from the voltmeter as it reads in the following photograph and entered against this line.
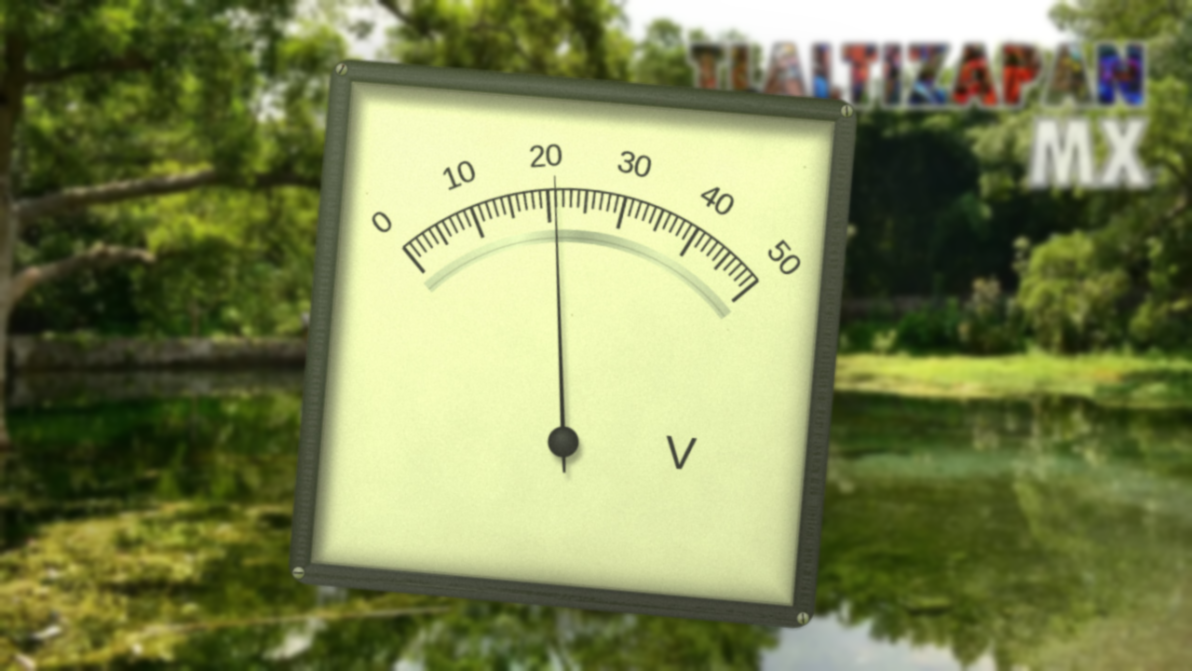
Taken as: 21 V
